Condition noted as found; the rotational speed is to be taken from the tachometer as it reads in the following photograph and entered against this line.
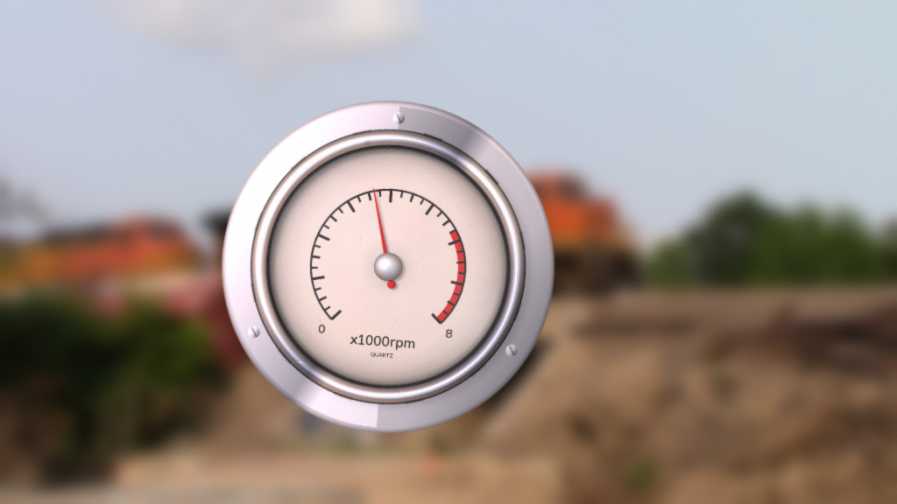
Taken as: 3625 rpm
